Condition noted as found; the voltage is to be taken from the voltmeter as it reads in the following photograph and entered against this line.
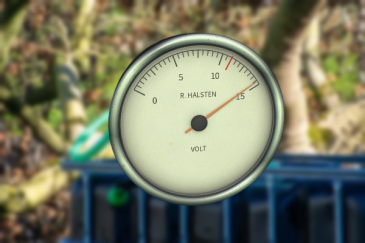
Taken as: 14.5 V
